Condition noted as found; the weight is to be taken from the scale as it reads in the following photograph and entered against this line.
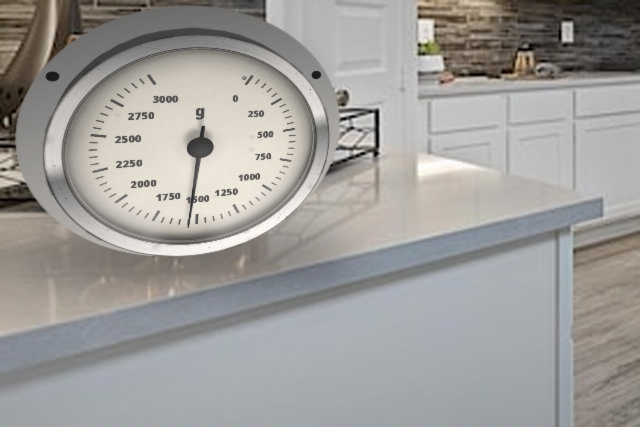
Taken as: 1550 g
